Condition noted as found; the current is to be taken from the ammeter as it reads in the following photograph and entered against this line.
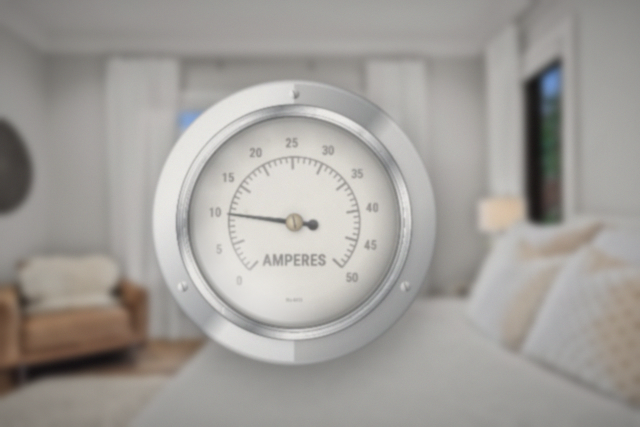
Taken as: 10 A
